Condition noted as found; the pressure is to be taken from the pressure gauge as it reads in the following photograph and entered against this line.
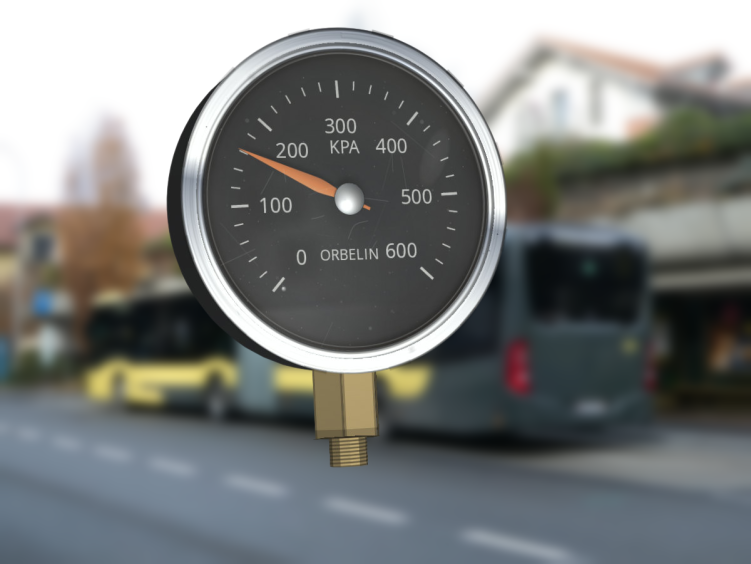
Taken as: 160 kPa
